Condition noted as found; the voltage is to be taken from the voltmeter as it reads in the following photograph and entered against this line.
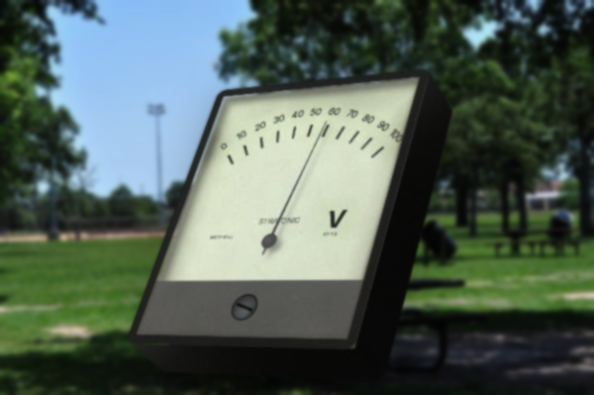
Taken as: 60 V
